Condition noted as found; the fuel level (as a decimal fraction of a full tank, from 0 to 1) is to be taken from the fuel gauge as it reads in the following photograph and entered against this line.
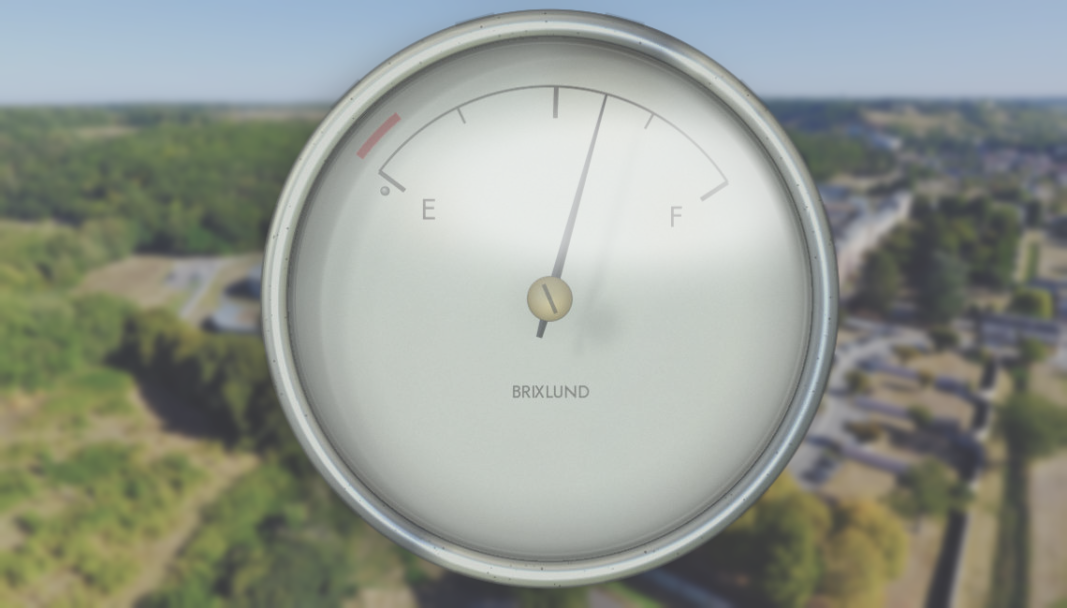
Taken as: 0.625
